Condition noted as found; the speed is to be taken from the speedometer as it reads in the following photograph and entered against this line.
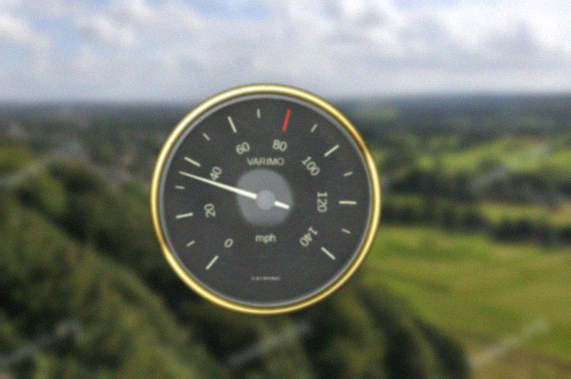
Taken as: 35 mph
